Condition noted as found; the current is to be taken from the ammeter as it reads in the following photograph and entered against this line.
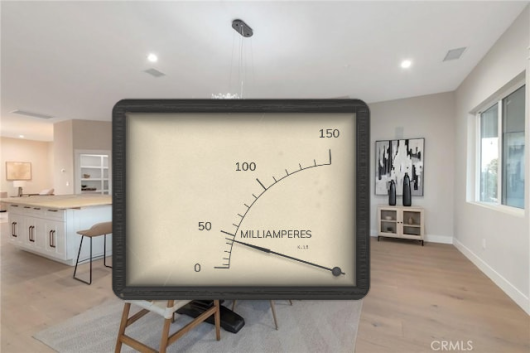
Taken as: 45 mA
